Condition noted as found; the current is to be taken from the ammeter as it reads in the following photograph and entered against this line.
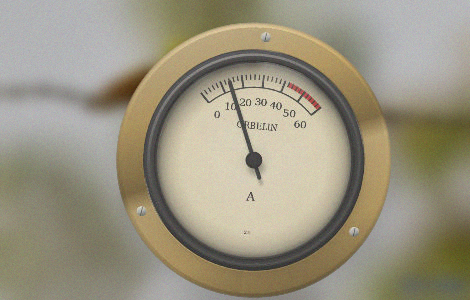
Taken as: 14 A
